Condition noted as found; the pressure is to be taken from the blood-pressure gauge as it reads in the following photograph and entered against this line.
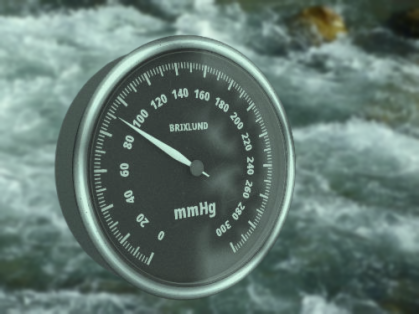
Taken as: 90 mmHg
